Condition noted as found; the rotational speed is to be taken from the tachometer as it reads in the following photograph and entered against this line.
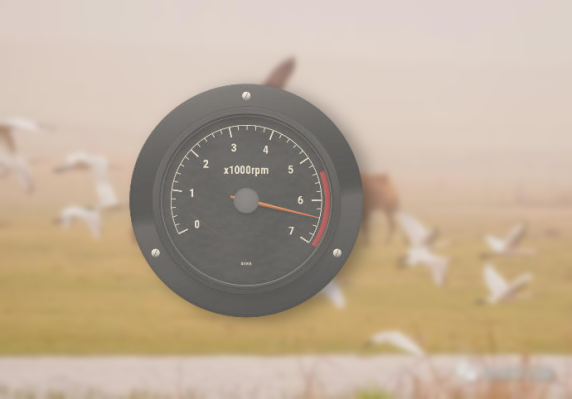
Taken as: 6400 rpm
